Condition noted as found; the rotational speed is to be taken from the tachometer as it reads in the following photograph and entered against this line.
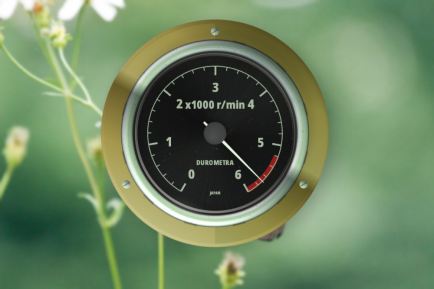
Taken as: 5700 rpm
